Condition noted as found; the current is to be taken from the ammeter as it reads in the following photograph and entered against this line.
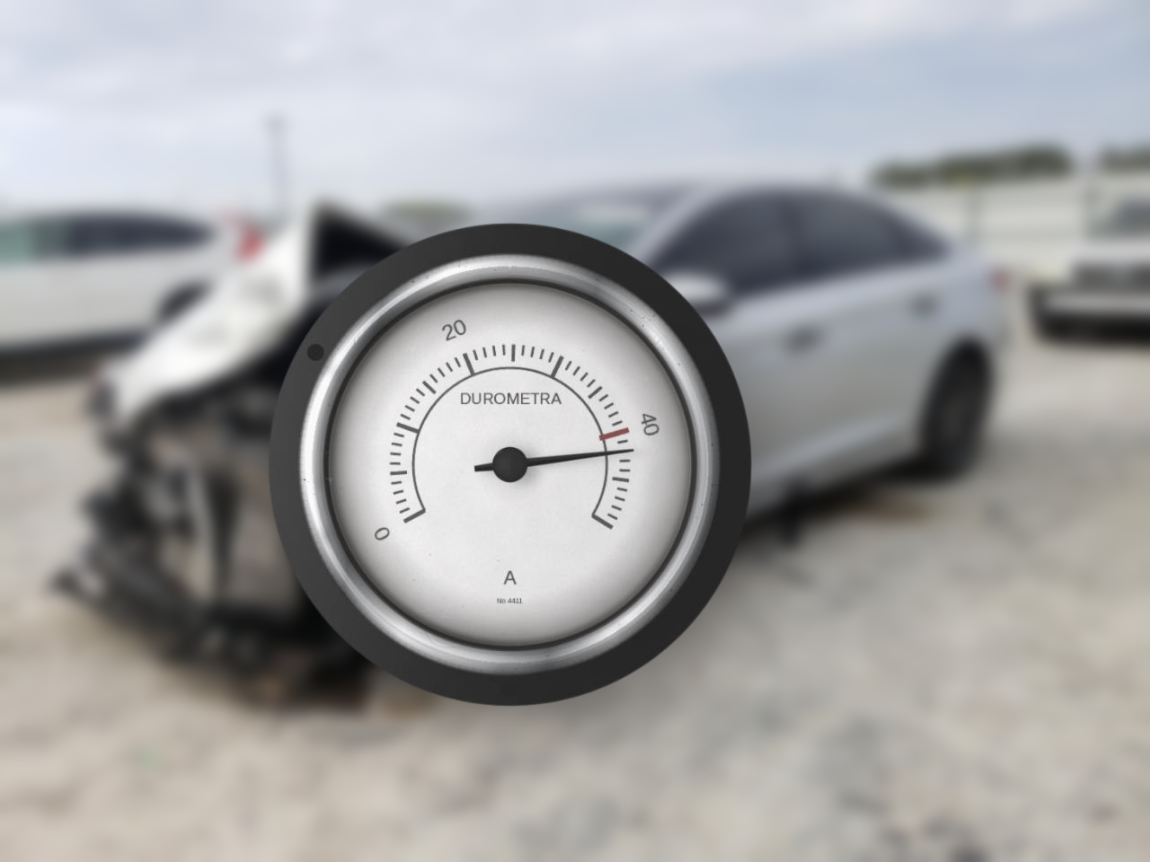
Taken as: 42 A
